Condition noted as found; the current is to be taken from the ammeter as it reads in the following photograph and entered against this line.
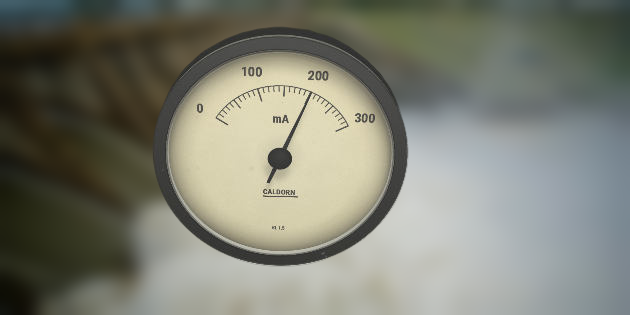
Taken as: 200 mA
